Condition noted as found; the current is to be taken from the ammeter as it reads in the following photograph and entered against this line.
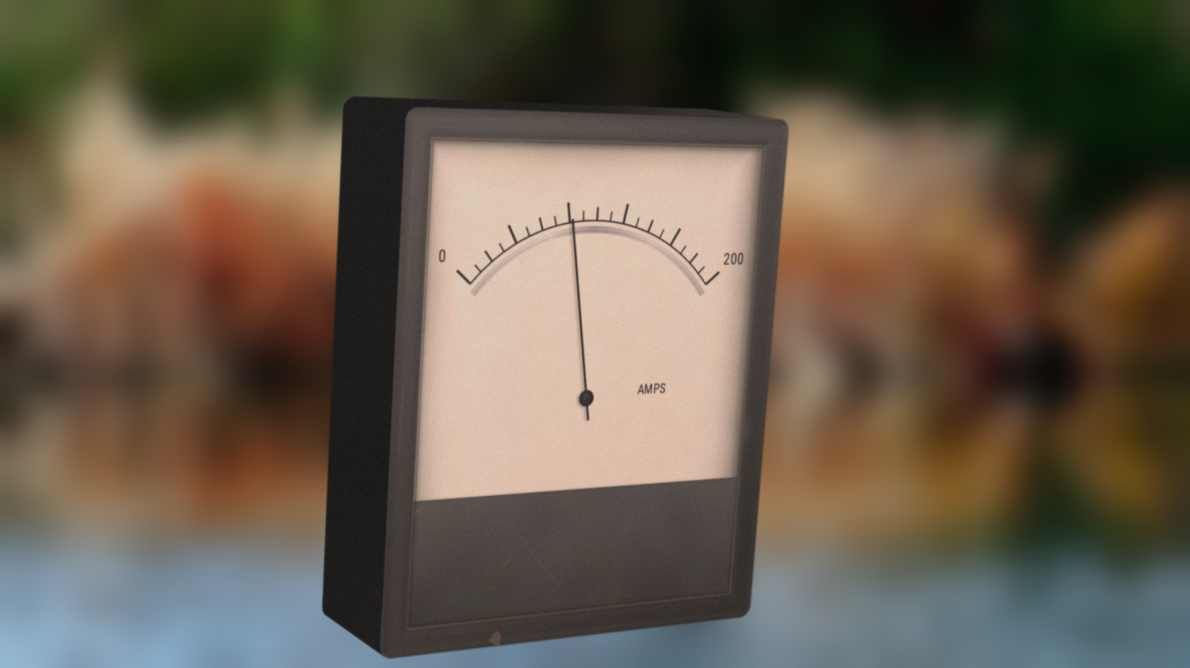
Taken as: 80 A
